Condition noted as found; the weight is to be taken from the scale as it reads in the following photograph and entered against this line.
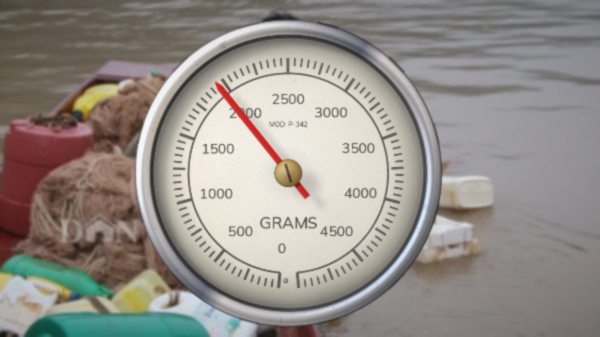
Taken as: 1950 g
